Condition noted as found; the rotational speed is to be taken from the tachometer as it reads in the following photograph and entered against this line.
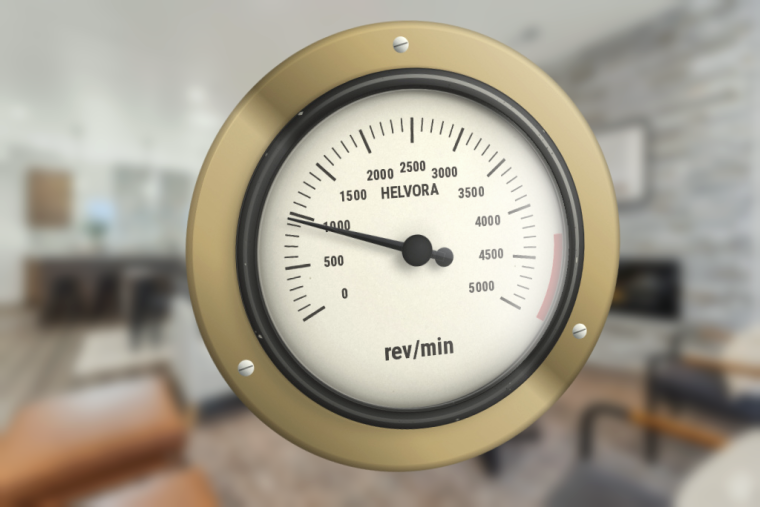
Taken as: 950 rpm
